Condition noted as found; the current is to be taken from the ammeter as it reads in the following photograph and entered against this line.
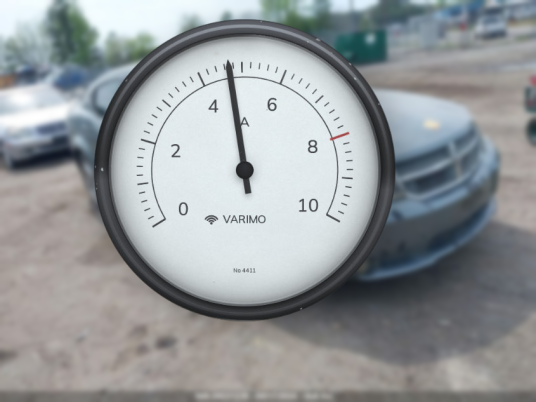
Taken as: 4.7 A
